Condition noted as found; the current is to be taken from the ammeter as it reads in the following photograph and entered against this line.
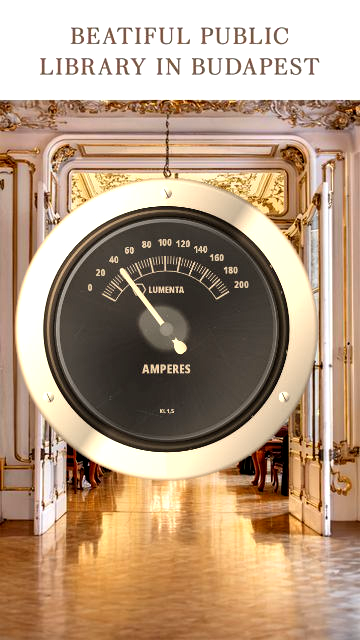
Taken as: 40 A
